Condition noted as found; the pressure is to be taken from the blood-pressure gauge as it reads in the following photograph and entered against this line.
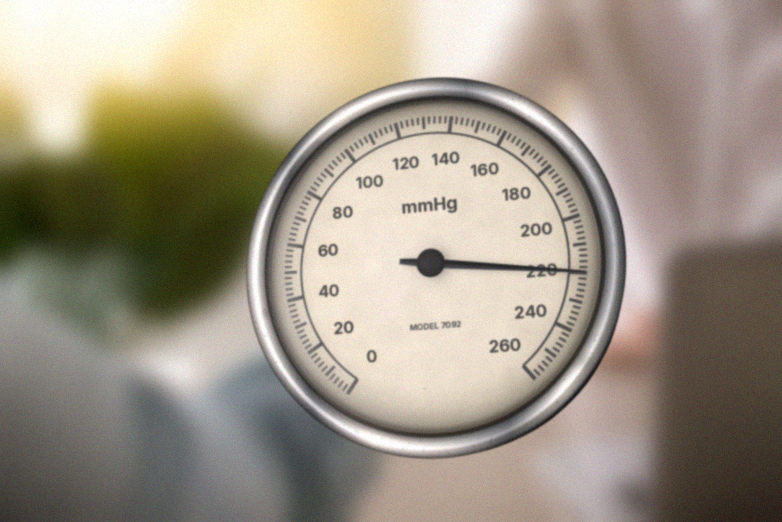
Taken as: 220 mmHg
